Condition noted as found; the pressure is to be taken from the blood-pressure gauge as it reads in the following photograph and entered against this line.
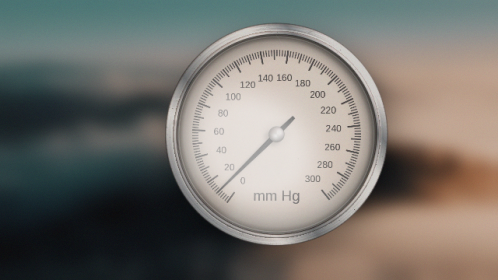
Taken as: 10 mmHg
